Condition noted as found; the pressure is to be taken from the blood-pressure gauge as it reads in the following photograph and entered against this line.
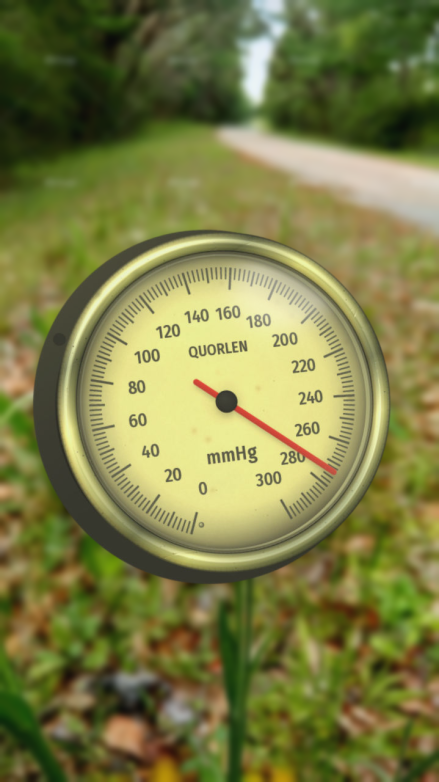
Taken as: 274 mmHg
